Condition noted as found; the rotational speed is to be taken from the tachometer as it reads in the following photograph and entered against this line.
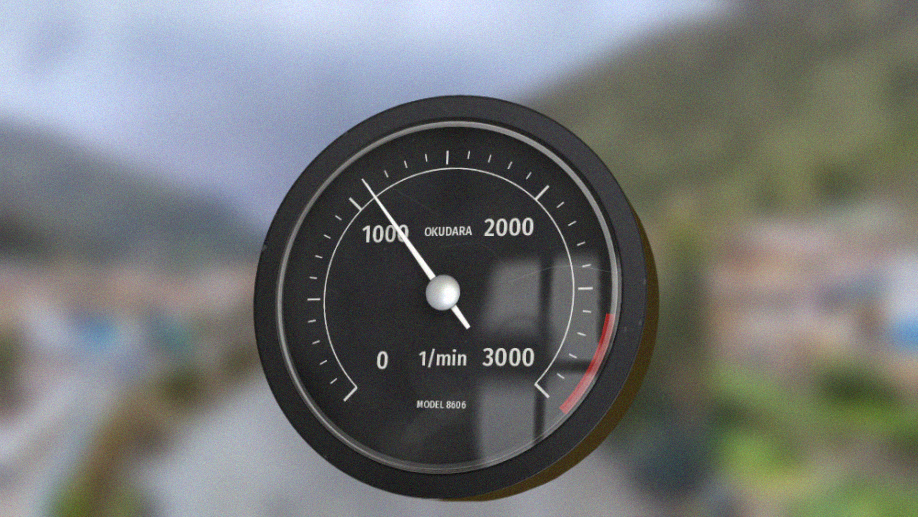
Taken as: 1100 rpm
